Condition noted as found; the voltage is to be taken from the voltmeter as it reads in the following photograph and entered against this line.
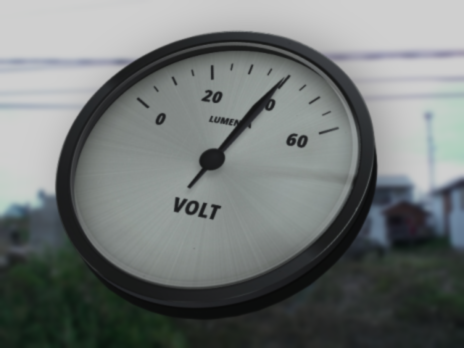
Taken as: 40 V
